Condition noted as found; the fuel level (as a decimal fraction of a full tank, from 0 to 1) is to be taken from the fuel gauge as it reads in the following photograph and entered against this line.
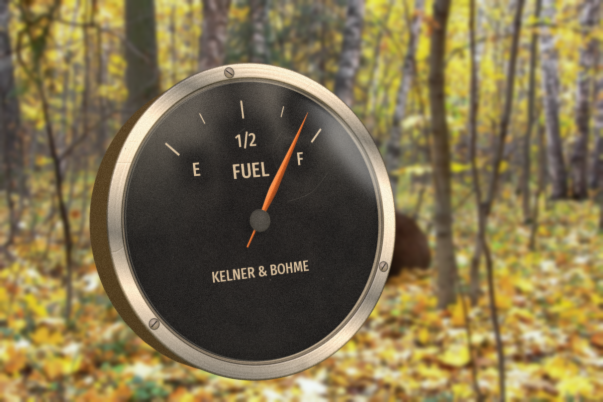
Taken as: 0.875
